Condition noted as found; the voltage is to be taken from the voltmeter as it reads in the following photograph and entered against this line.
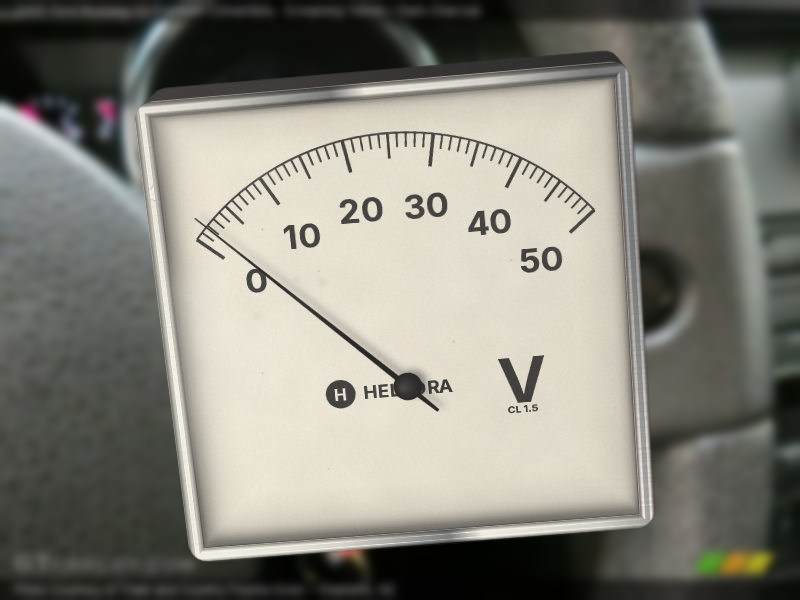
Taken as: 2 V
